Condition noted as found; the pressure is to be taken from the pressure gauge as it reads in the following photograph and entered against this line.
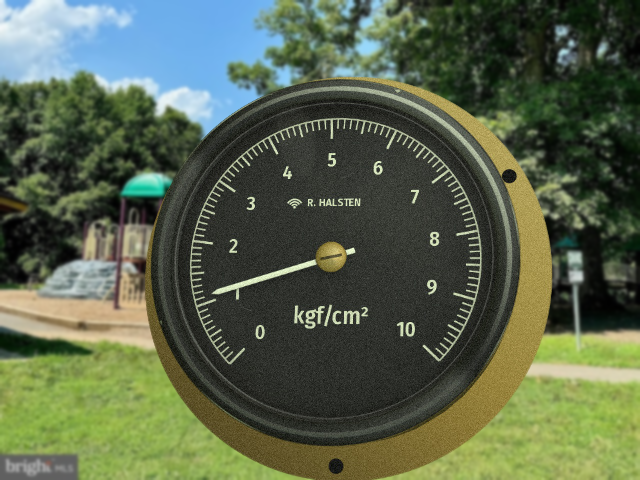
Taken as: 1.1 kg/cm²
